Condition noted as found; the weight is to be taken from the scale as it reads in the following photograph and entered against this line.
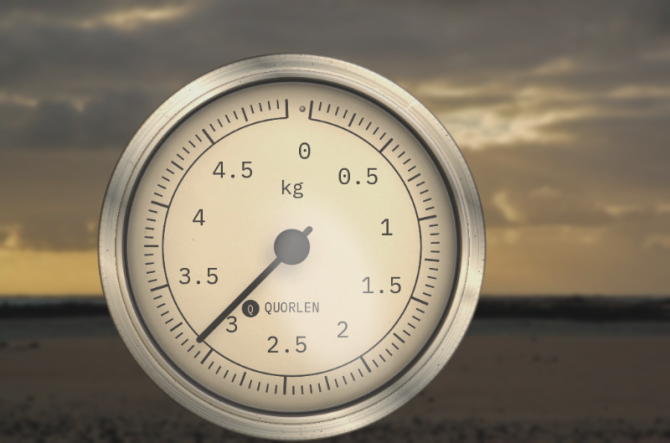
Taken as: 3.1 kg
